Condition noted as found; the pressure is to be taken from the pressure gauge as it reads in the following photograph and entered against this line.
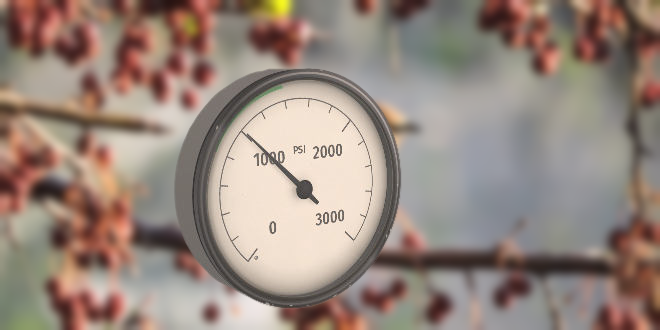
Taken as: 1000 psi
